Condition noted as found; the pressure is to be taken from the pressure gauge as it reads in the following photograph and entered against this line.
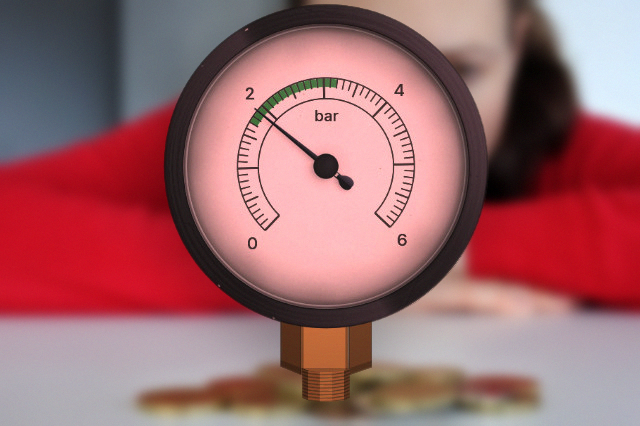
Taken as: 1.9 bar
